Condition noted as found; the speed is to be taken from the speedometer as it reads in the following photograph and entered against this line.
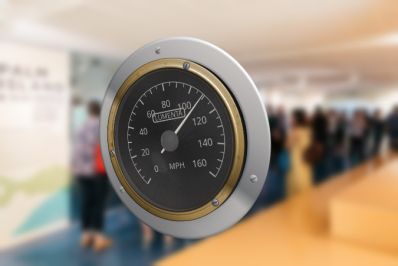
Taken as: 110 mph
